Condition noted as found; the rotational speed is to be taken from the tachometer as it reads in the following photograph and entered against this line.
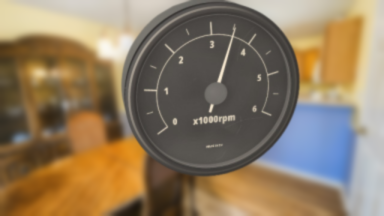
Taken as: 3500 rpm
